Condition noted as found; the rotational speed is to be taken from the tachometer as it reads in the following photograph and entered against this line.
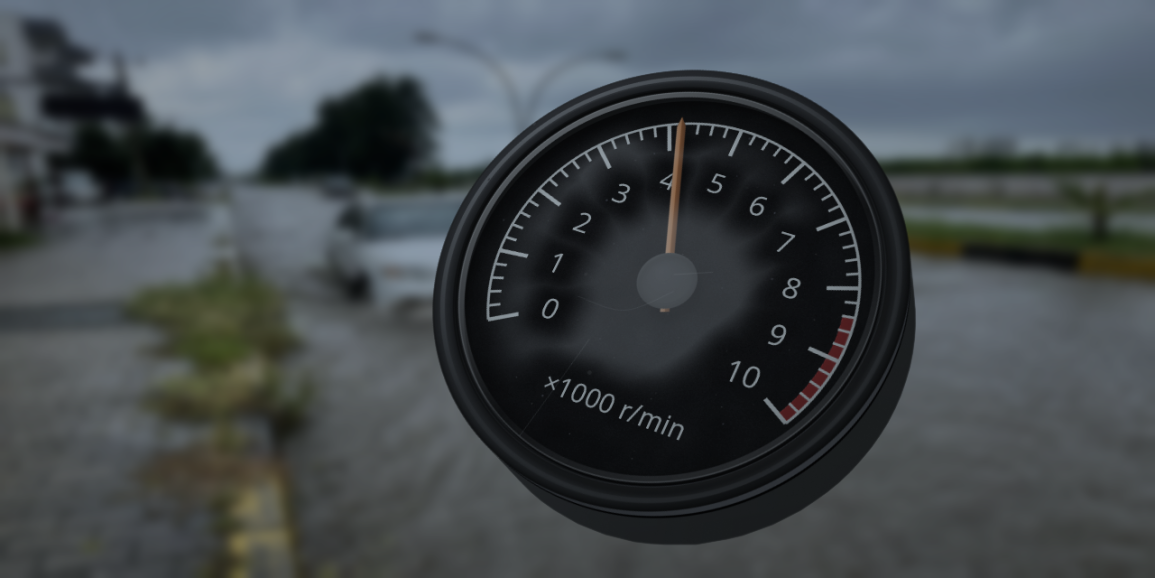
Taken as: 4200 rpm
